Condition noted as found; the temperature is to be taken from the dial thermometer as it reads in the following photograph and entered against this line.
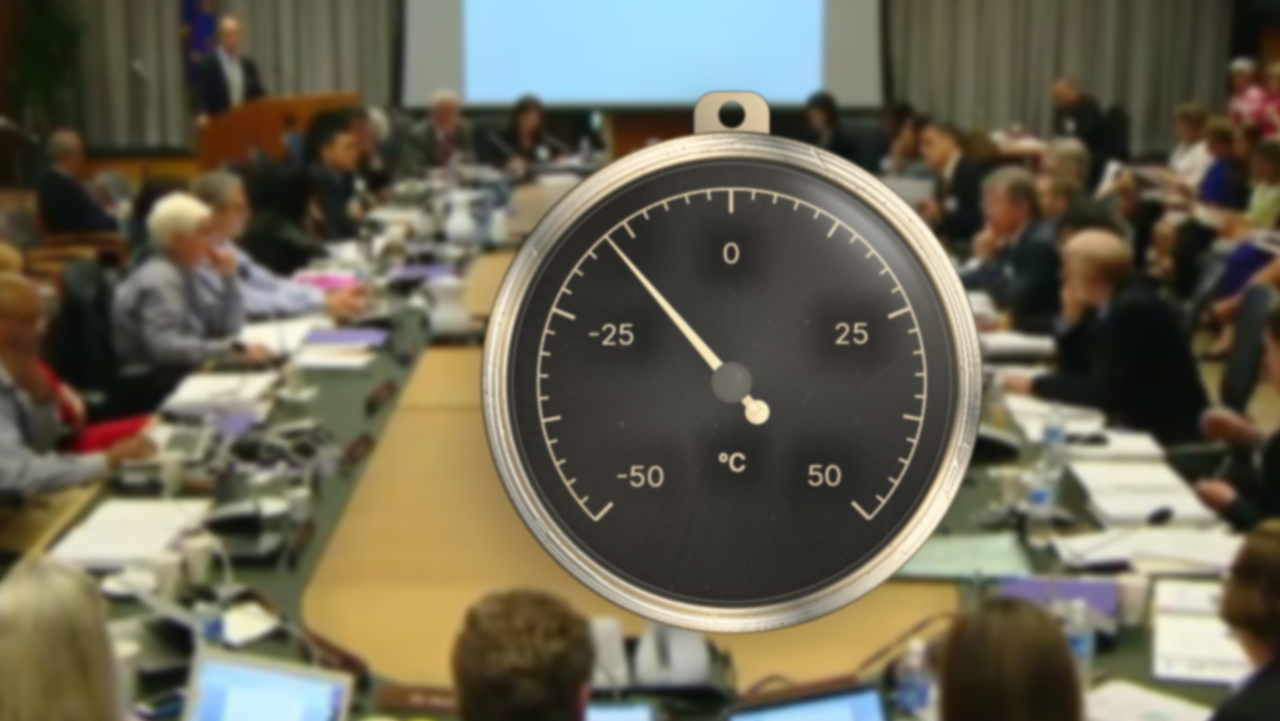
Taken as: -15 °C
